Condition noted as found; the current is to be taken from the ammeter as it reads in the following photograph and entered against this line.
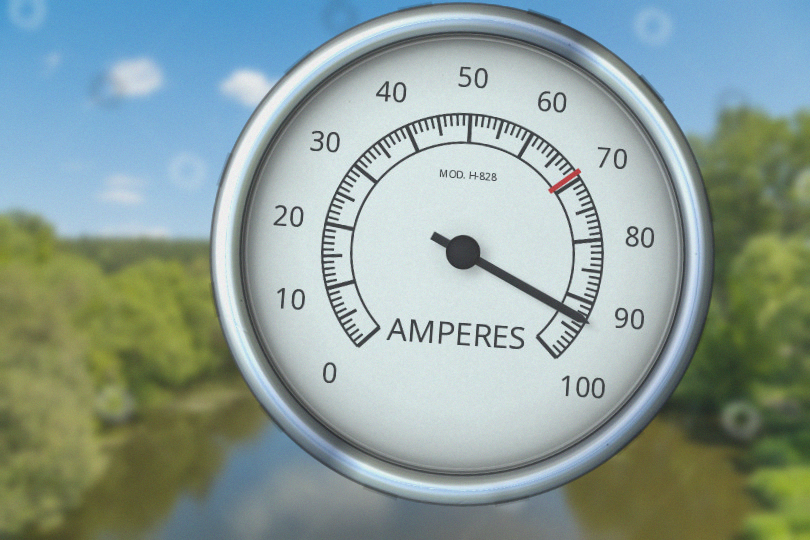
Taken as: 93 A
